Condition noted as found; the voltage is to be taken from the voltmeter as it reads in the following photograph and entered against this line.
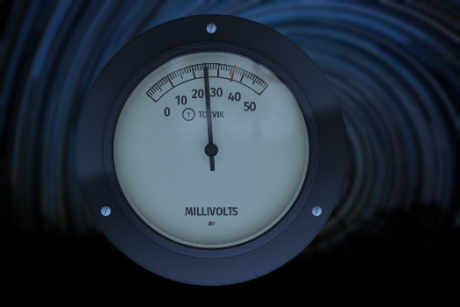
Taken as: 25 mV
